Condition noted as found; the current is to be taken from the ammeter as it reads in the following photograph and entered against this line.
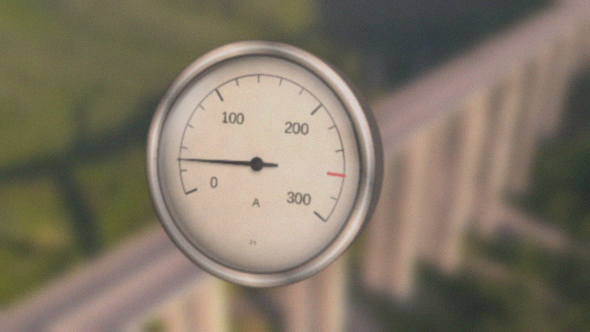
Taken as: 30 A
